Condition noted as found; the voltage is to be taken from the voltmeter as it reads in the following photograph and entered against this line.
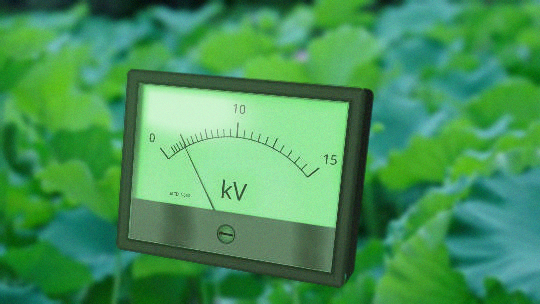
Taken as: 5 kV
